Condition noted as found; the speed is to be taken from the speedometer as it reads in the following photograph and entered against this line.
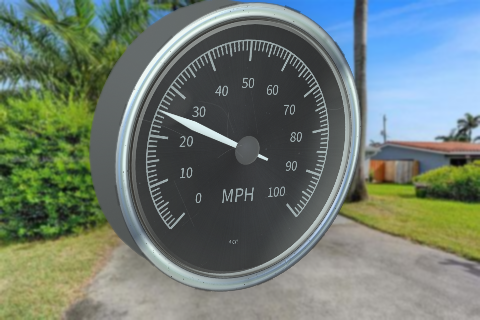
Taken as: 25 mph
